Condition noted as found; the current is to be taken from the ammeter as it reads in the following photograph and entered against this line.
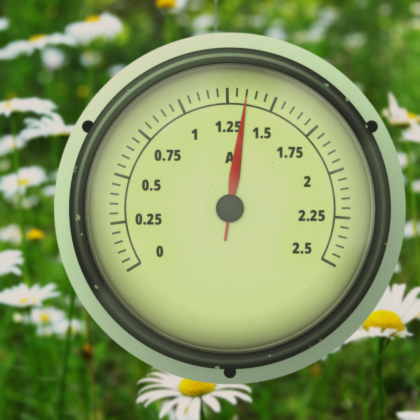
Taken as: 1.35 A
